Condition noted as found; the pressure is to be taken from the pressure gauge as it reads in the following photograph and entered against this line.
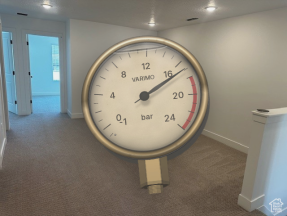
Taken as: 17 bar
